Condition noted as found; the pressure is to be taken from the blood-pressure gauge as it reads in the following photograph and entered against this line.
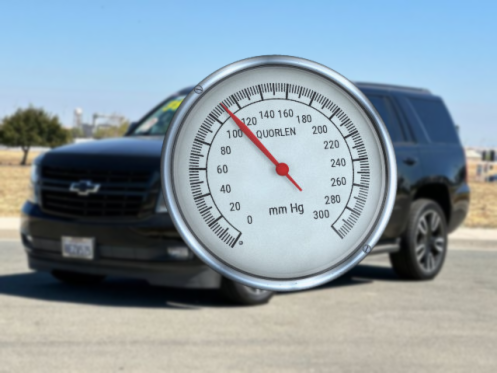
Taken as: 110 mmHg
